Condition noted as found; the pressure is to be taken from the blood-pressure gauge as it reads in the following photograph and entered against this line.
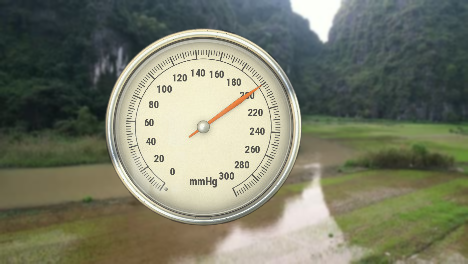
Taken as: 200 mmHg
